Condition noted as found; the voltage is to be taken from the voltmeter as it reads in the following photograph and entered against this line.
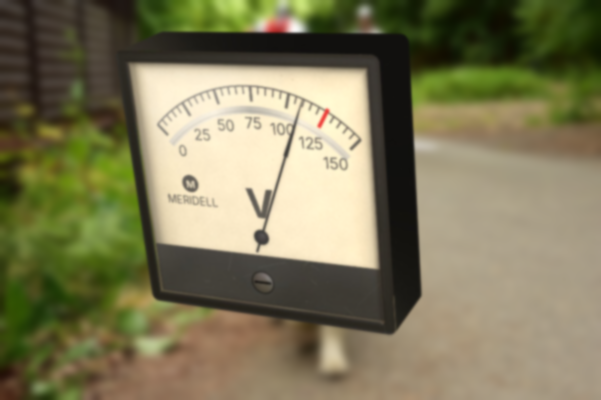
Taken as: 110 V
